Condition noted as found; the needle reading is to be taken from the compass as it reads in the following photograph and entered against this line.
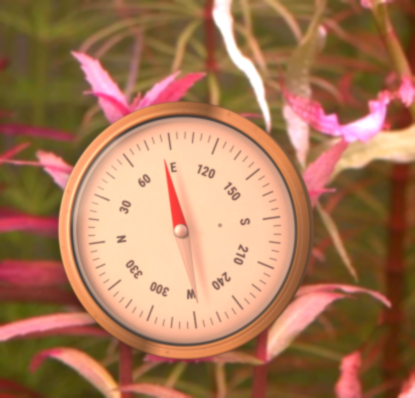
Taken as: 85 °
